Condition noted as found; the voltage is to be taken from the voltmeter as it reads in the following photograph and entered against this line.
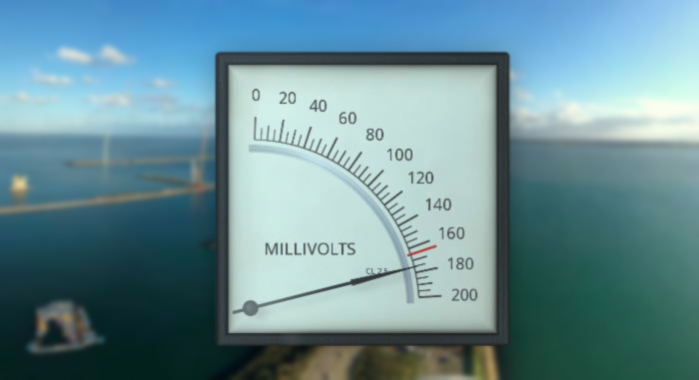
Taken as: 175 mV
